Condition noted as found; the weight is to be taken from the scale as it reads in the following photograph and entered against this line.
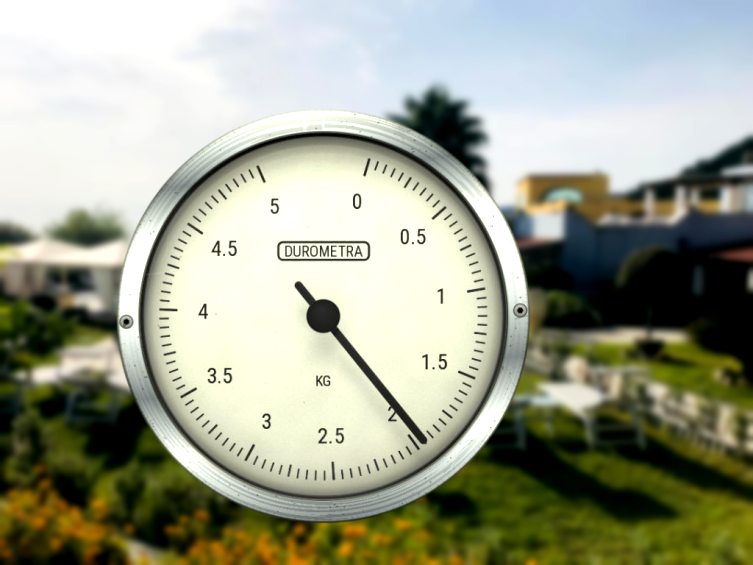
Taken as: 1.95 kg
